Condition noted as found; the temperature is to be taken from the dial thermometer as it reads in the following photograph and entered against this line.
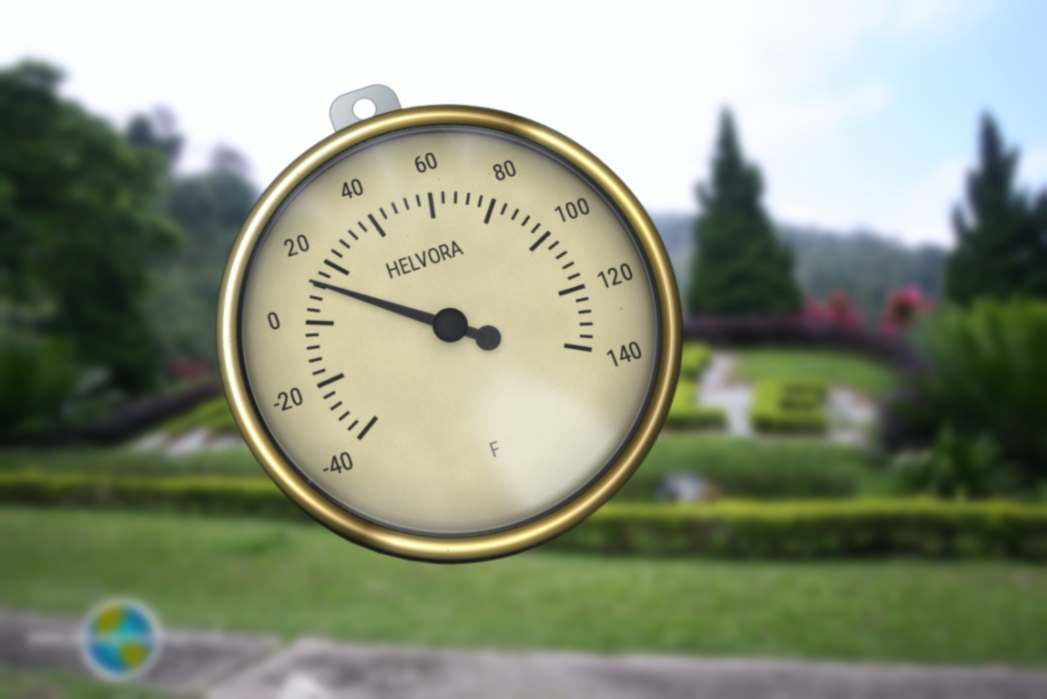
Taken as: 12 °F
